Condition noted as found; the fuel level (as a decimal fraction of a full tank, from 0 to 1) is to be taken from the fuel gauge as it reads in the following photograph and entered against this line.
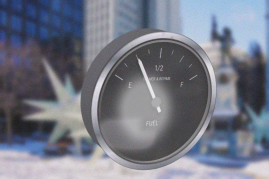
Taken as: 0.25
